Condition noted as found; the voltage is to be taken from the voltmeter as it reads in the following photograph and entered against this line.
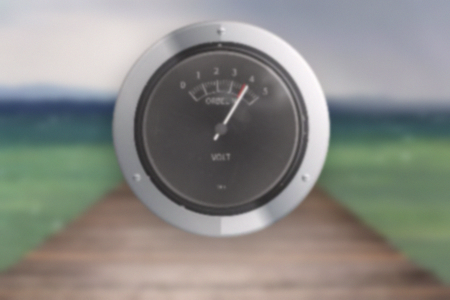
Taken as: 4 V
